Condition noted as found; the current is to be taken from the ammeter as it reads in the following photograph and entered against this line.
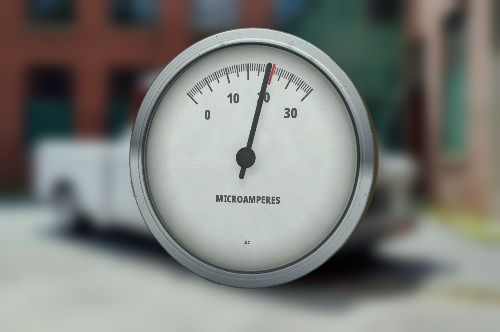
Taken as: 20 µA
